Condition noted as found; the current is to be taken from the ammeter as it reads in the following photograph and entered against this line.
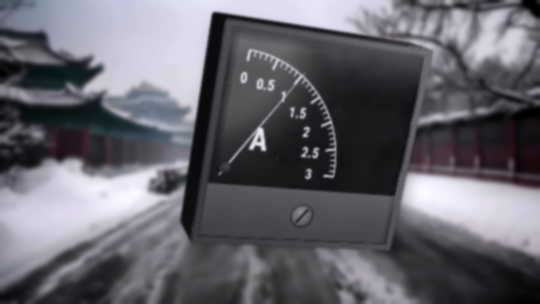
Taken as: 1 A
